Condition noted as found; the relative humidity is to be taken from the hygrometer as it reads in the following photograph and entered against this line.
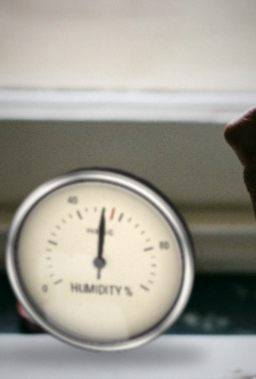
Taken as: 52 %
